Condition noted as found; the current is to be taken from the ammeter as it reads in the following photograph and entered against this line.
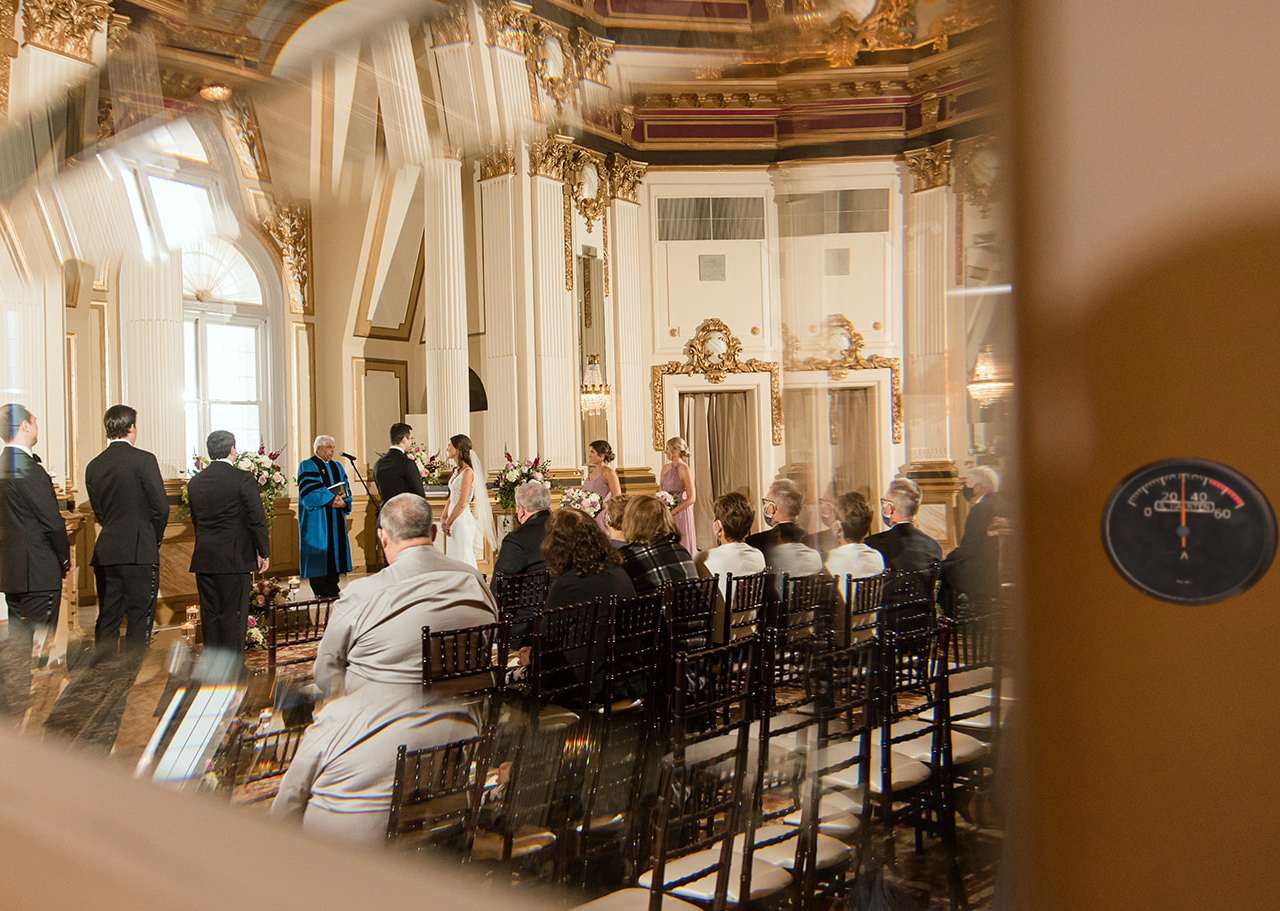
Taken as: 30 A
